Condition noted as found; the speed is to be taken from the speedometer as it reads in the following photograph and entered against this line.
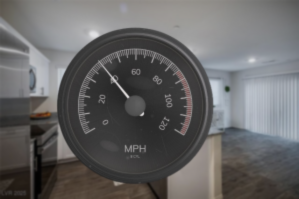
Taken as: 40 mph
